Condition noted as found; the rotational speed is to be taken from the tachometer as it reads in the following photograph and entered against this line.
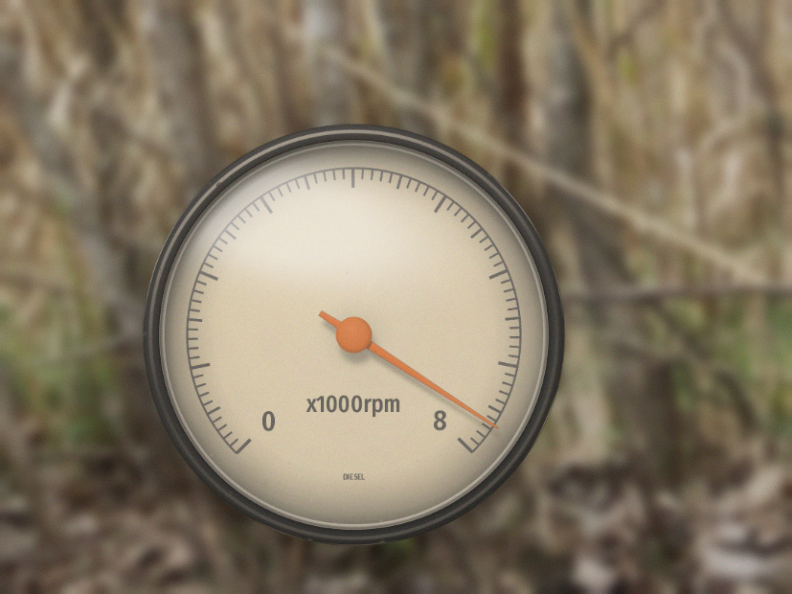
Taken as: 7650 rpm
